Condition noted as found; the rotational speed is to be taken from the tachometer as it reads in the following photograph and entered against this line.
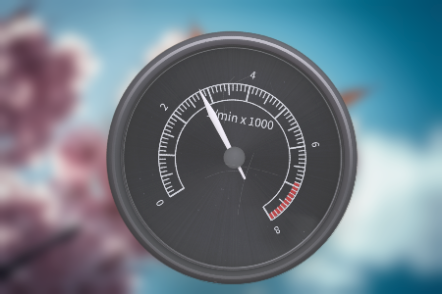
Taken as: 2800 rpm
